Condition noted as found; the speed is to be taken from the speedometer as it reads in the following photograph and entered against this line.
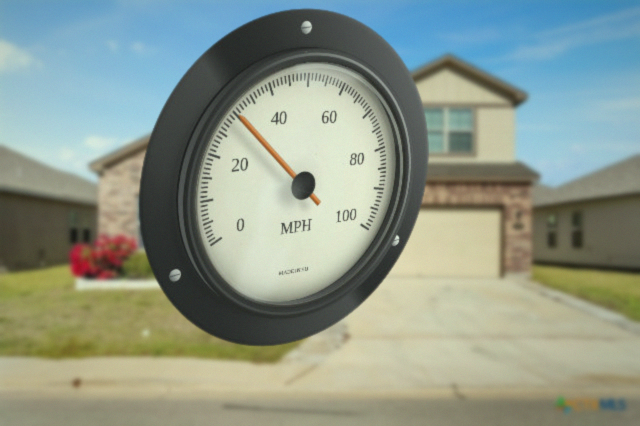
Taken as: 30 mph
